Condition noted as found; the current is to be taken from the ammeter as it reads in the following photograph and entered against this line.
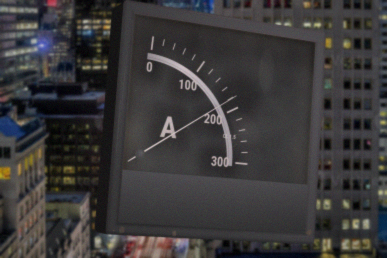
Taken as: 180 A
